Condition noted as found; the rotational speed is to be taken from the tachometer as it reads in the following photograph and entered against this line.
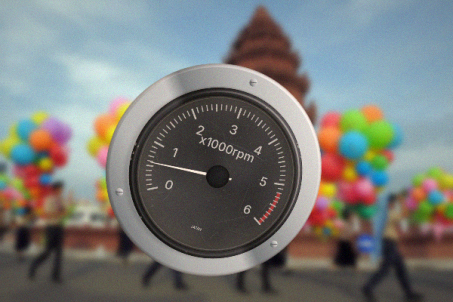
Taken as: 600 rpm
